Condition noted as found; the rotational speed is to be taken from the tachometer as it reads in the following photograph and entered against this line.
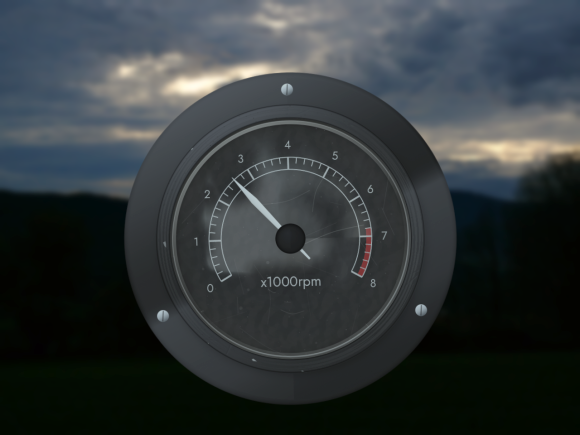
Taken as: 2600 rpm
